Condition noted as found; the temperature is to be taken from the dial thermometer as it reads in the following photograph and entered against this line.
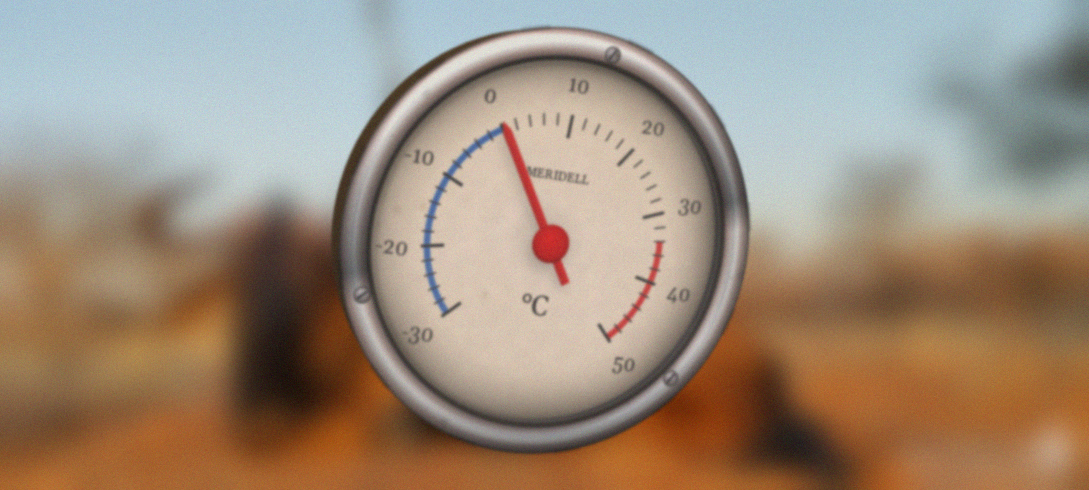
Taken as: 0 °C
